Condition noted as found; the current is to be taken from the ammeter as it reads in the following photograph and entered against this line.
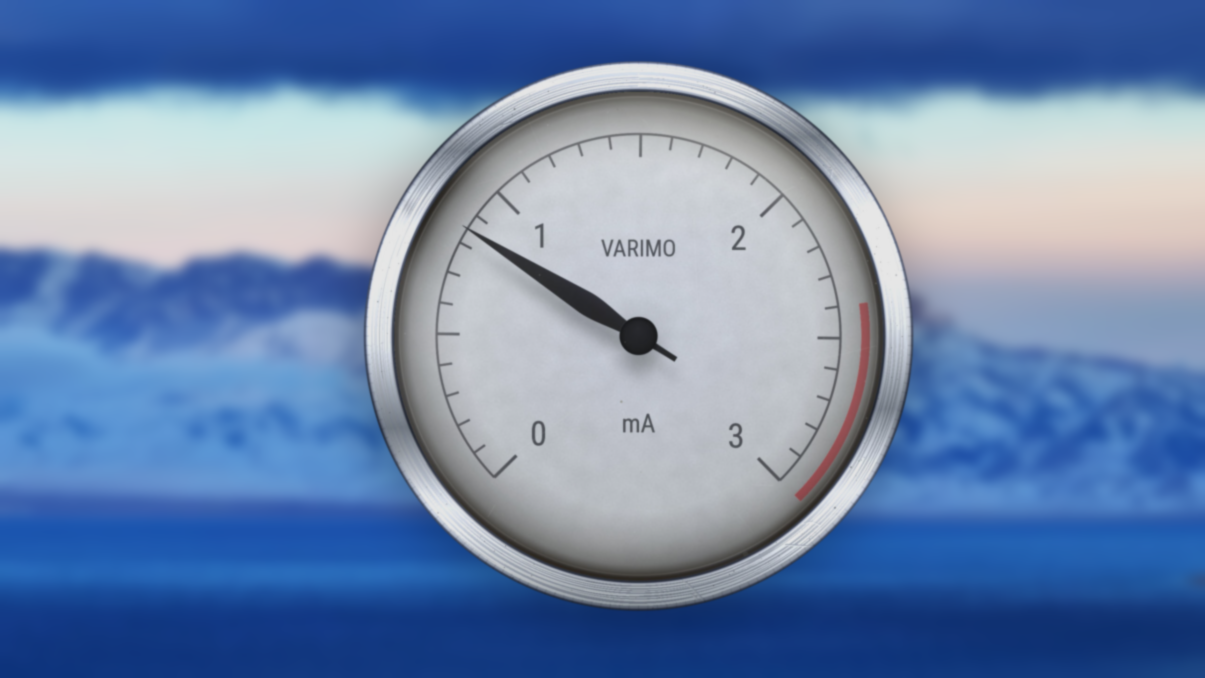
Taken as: 0.85 mA
